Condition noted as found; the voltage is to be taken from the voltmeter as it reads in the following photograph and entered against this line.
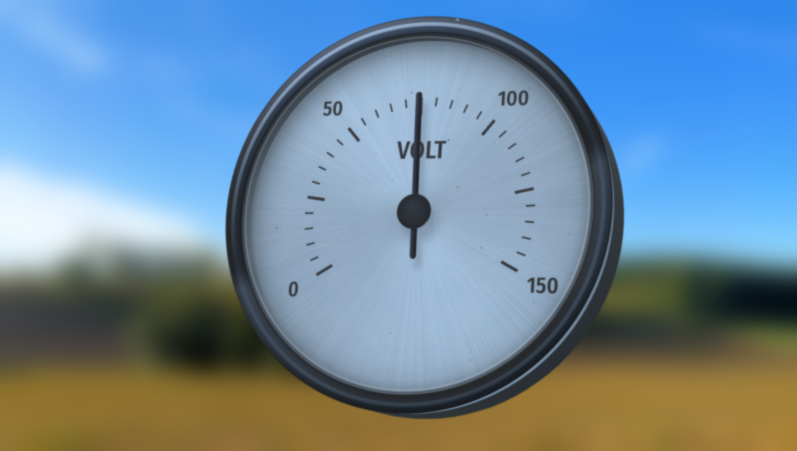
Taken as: 75 V
